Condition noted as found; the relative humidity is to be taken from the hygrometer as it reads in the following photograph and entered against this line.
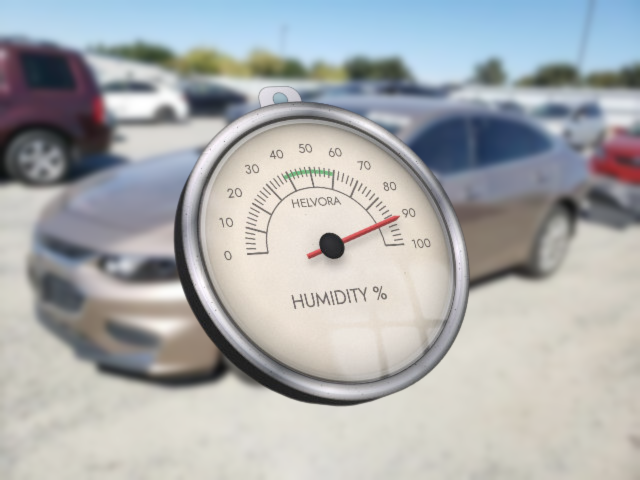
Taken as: 90 %
